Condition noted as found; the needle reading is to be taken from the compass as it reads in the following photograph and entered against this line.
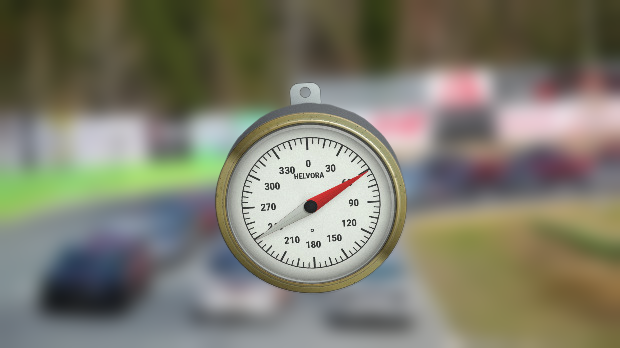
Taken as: 60 °
